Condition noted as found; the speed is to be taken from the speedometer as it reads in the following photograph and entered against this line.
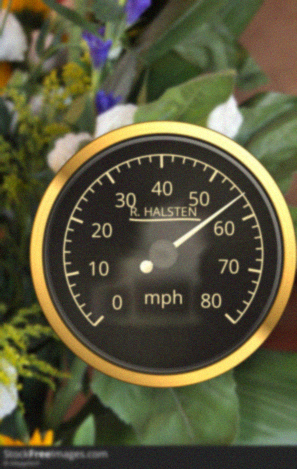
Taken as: 56 mph
